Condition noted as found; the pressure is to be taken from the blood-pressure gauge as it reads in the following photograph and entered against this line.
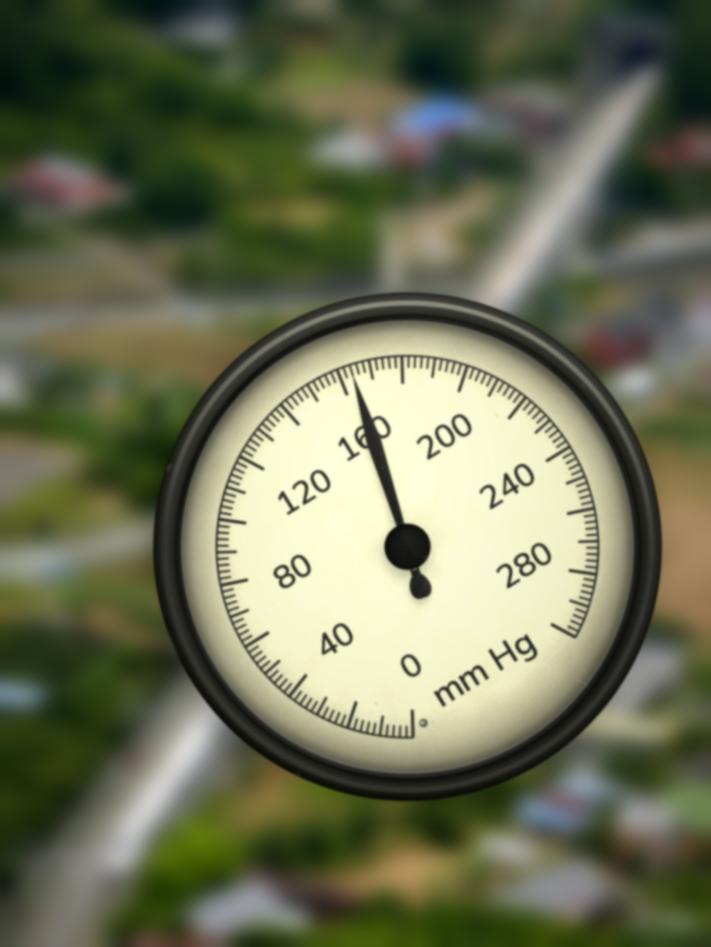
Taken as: 164 mmHg
